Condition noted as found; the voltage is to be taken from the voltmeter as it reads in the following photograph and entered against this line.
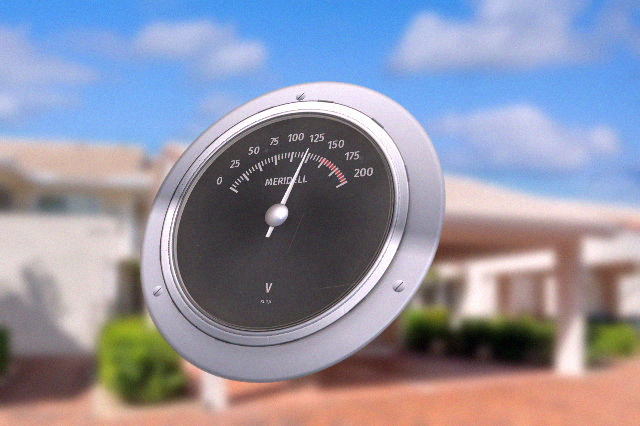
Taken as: 125 V
